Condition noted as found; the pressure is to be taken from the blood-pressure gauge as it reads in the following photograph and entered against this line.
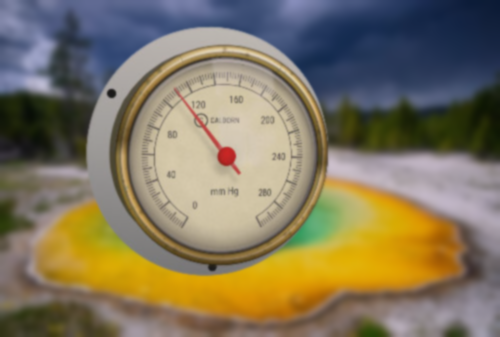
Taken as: 110 mmHg
